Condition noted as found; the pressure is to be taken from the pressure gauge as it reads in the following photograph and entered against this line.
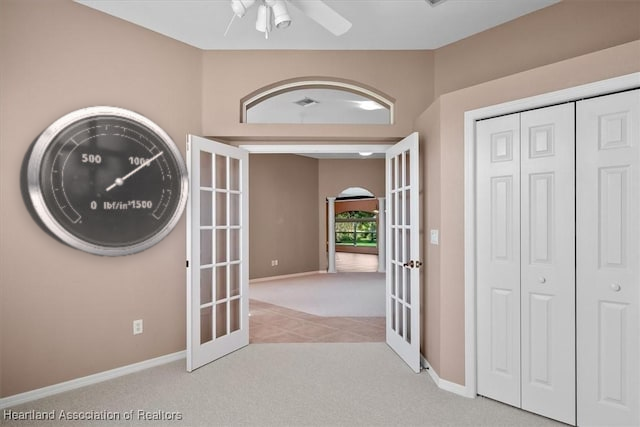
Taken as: 1050 psi
